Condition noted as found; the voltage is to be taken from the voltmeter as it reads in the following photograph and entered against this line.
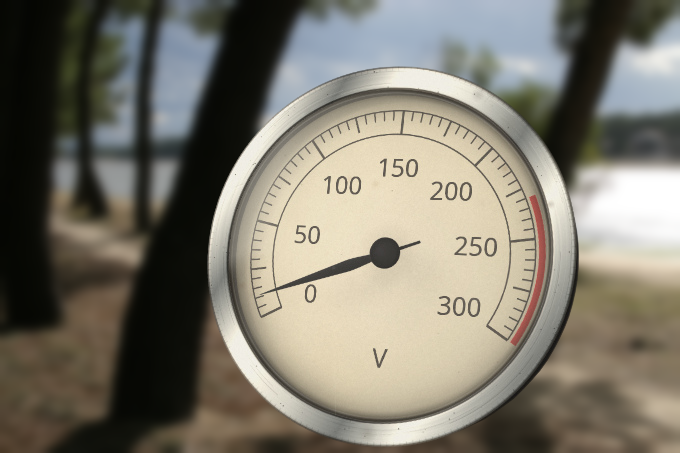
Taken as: 10 V
